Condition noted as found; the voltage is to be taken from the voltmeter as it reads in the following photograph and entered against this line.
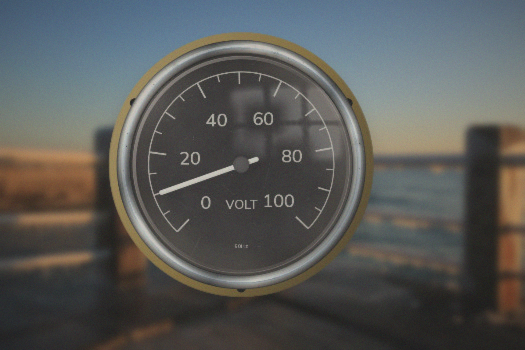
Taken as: 10 V
